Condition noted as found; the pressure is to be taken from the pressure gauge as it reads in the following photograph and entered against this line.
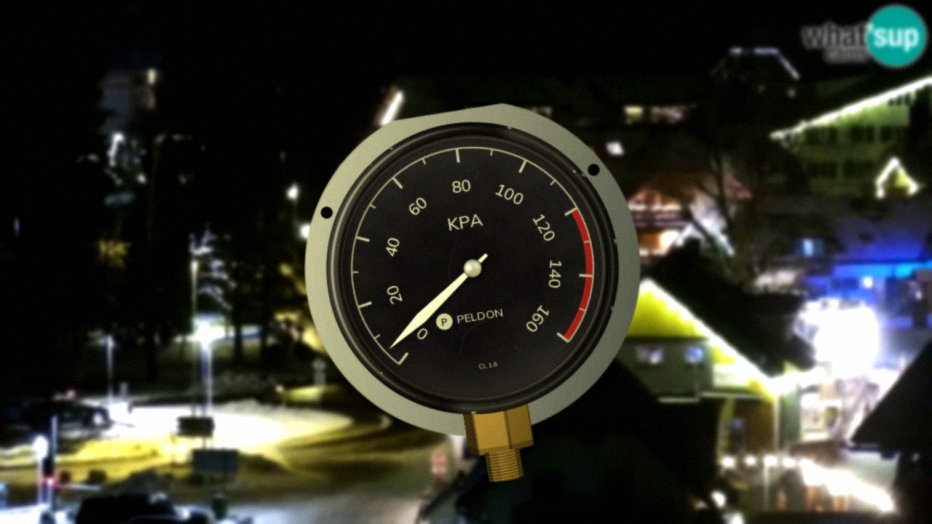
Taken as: 5 kPa
